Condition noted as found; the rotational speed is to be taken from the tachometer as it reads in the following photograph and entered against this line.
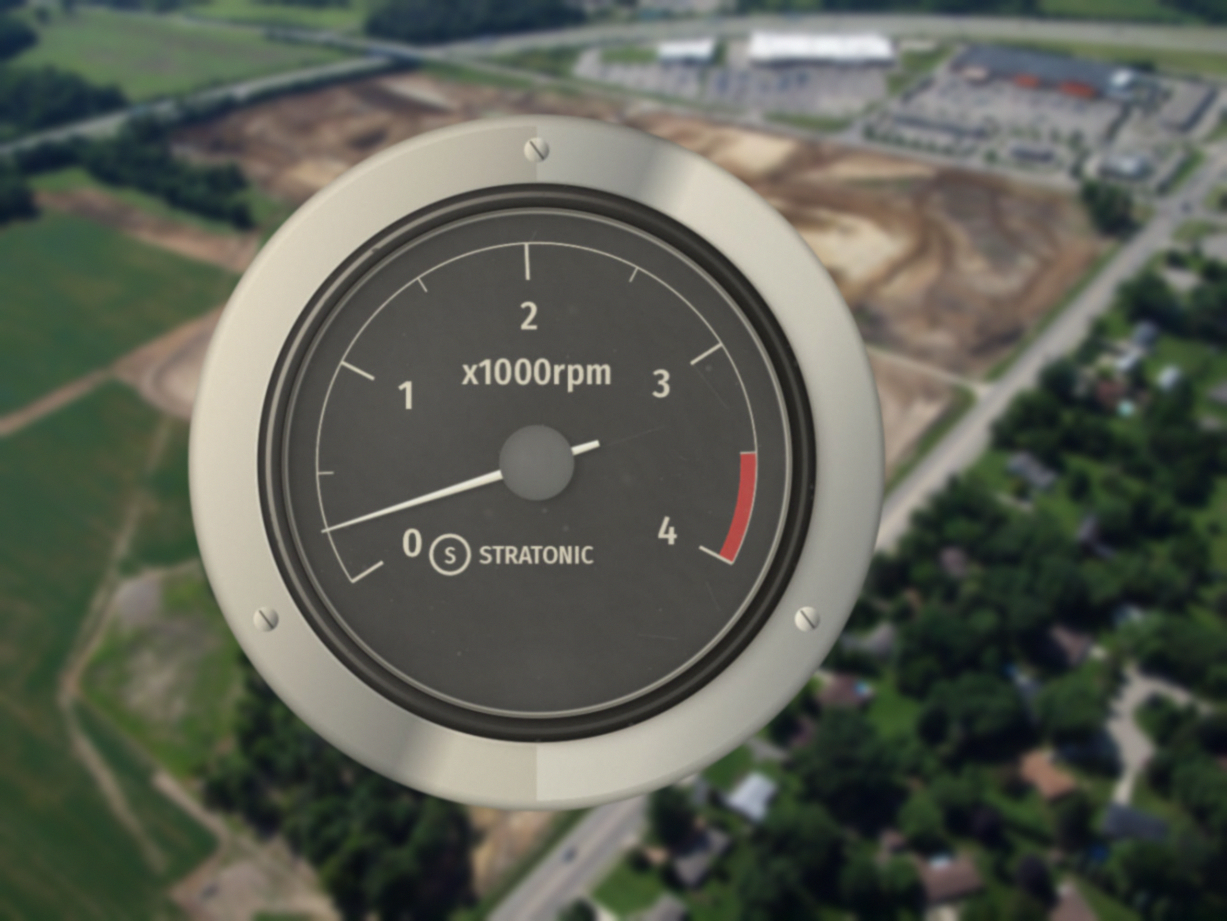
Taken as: 250 rpm
